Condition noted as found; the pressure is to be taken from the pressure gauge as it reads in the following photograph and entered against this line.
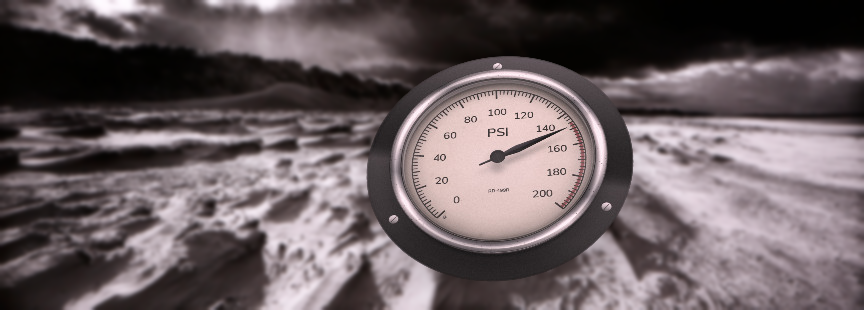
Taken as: 150 psi
